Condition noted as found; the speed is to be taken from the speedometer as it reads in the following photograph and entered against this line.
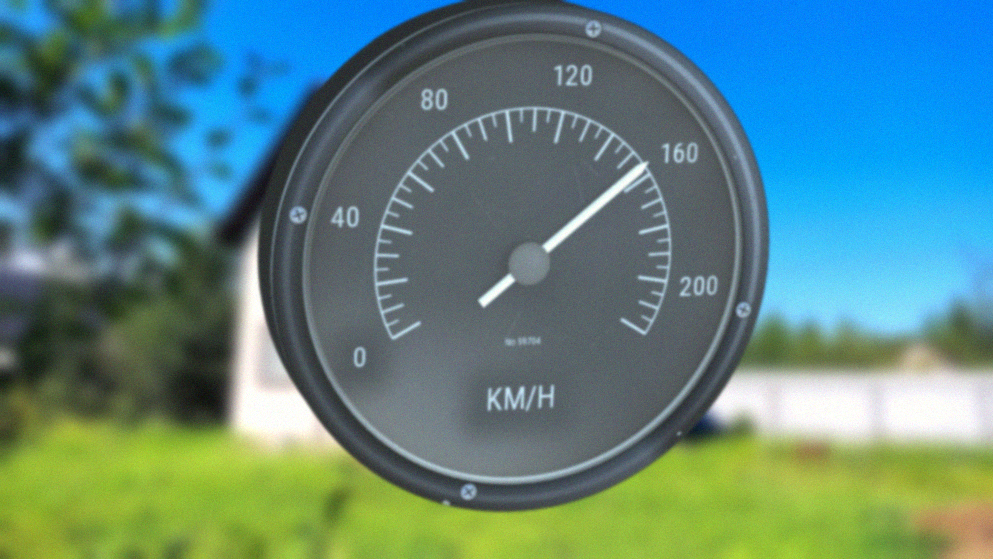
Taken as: 155 km/h
